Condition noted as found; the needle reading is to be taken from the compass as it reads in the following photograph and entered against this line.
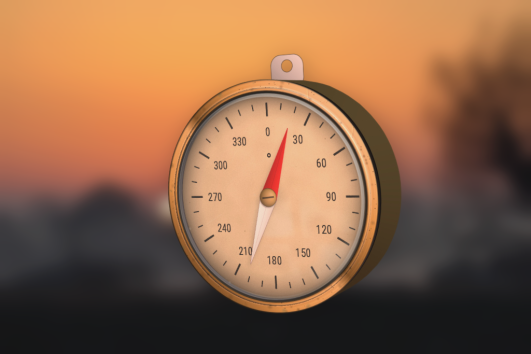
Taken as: 20 °
